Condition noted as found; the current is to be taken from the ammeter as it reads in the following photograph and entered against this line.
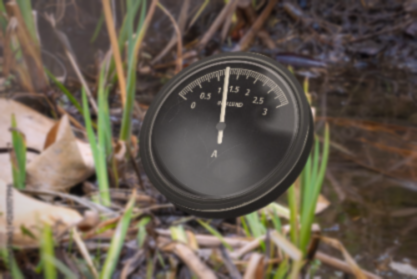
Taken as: 1.25 A
